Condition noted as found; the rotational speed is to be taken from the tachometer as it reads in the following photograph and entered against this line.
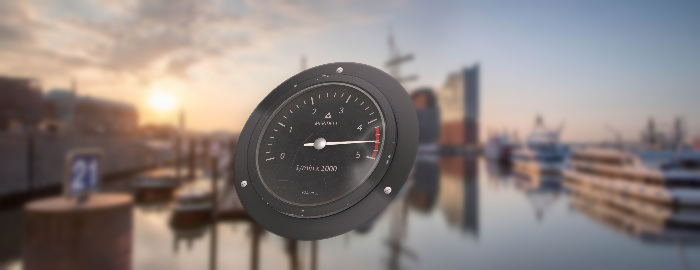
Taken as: 4600 rpm
